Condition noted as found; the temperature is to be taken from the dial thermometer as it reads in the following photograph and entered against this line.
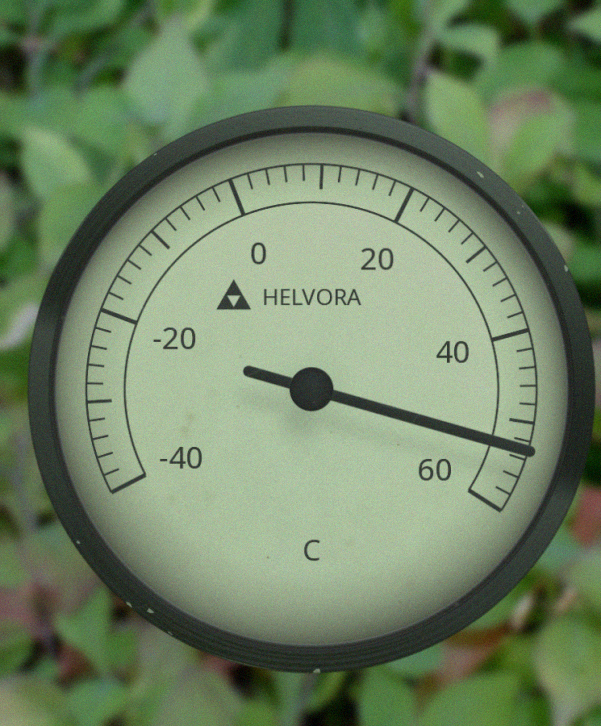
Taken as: 53 °C
